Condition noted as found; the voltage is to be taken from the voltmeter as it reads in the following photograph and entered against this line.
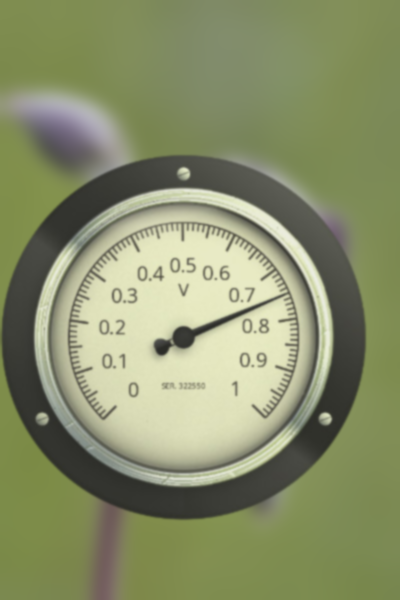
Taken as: 0.75 V
